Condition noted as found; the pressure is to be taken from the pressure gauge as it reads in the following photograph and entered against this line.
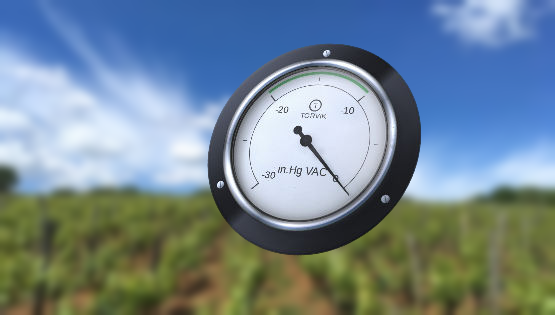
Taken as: 0 inHg
